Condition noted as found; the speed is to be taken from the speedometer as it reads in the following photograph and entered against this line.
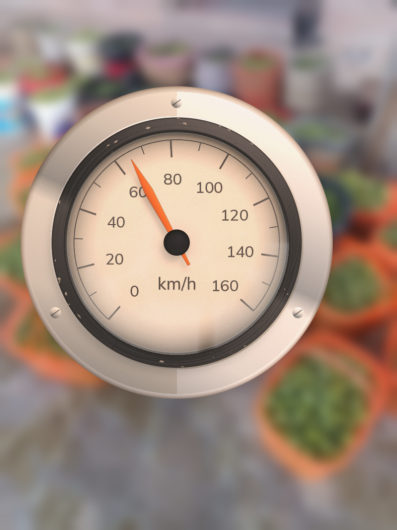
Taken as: 65 km/h
